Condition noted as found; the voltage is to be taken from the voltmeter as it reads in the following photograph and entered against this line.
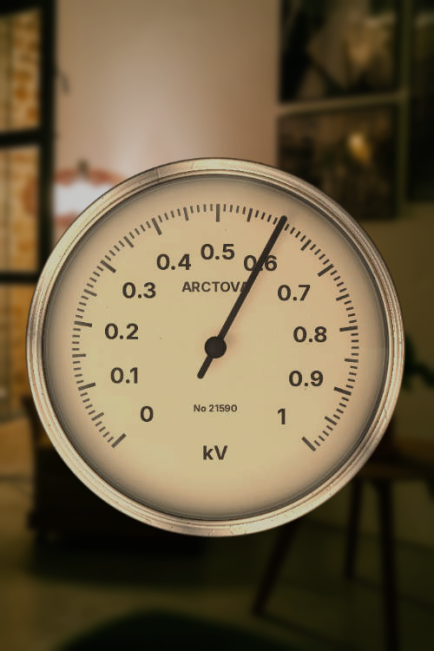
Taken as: 0.6 kV
